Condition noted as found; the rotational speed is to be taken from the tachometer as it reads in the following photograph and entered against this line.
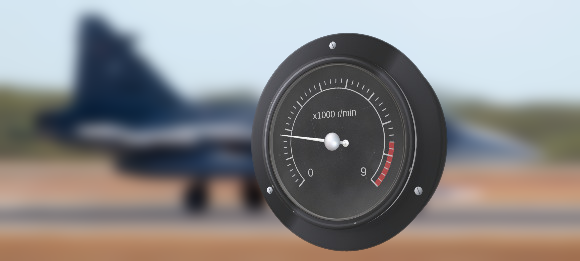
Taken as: 1800 rpm
